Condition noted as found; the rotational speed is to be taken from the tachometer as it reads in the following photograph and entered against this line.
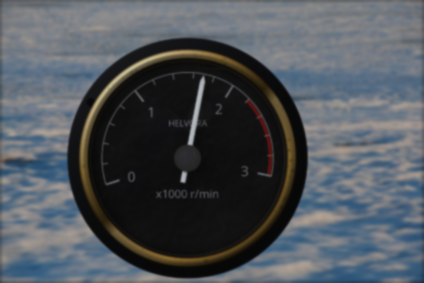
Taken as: 1700 rpm
